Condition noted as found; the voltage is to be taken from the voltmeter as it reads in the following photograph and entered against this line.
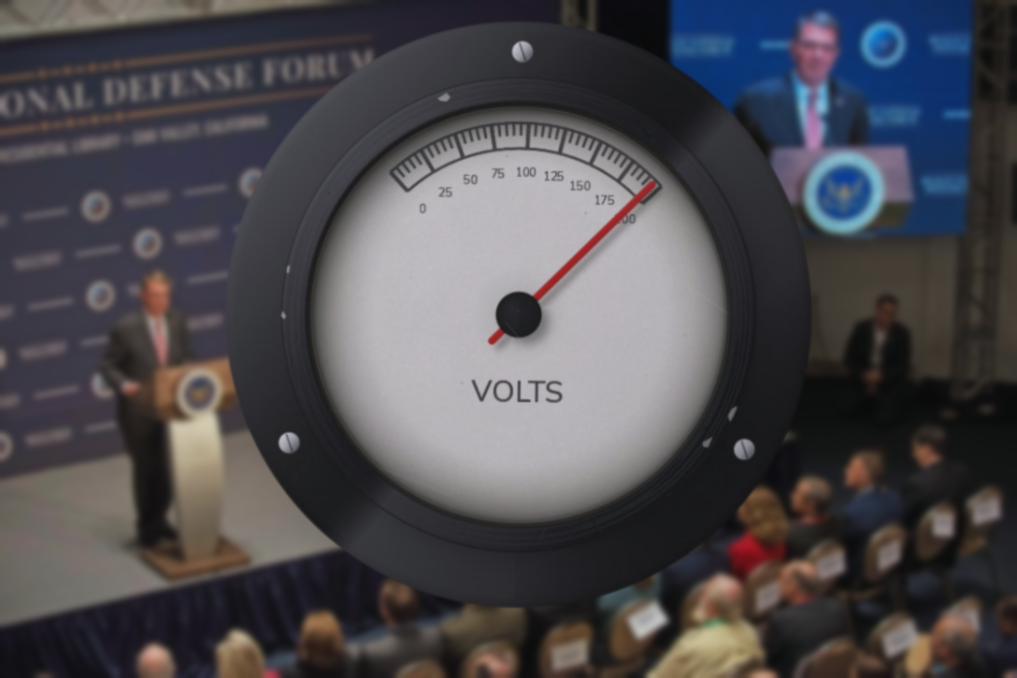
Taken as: 195 V
